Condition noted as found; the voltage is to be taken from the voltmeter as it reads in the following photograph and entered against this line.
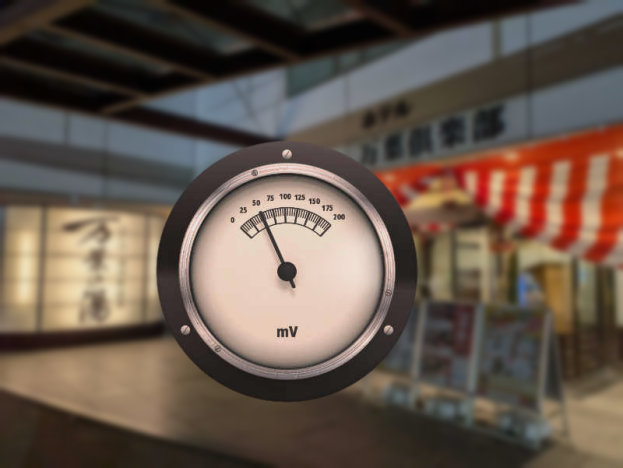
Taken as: 50 mV
